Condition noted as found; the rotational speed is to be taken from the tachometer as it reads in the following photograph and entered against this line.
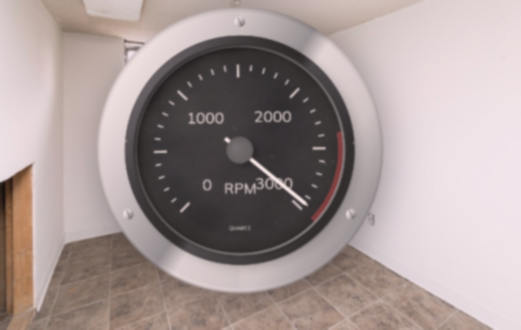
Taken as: 2950 rpm
